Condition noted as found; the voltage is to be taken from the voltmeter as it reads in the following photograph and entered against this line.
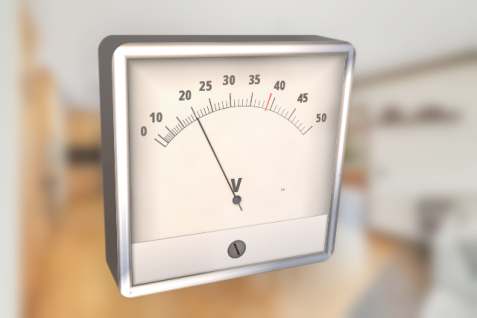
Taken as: 20 V
